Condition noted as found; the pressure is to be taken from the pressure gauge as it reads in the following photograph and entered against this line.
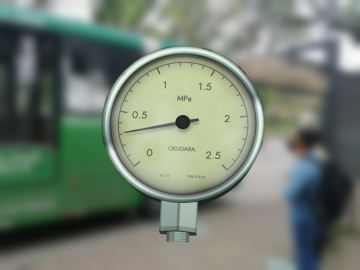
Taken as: 0.3 MPa
